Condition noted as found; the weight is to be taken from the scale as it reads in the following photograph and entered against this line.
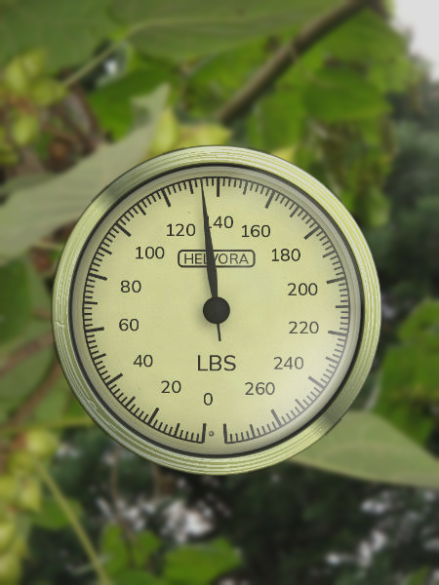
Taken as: 134 lb
